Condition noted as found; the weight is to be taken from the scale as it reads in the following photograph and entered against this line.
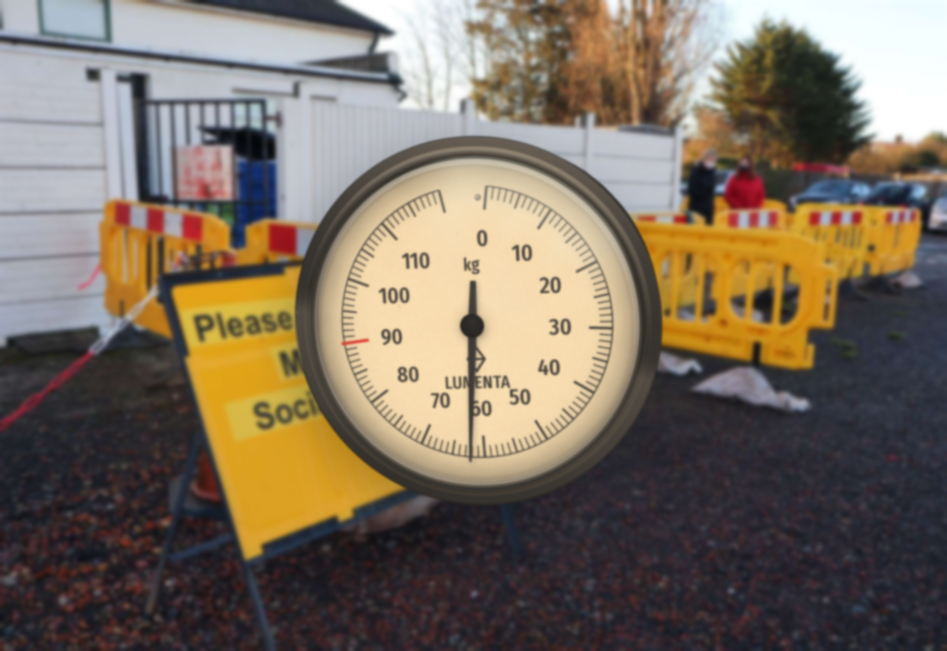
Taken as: 62 kg
